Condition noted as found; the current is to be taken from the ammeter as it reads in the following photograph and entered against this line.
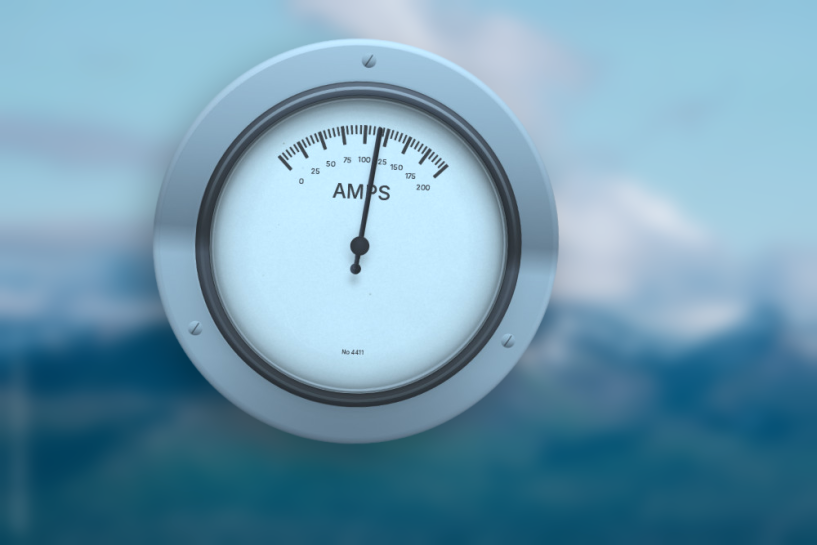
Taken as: 115 A
